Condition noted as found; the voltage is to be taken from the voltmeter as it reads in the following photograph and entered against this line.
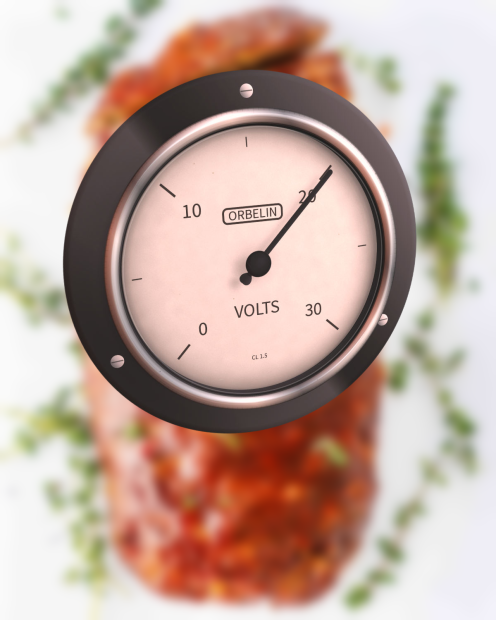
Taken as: 20 V
